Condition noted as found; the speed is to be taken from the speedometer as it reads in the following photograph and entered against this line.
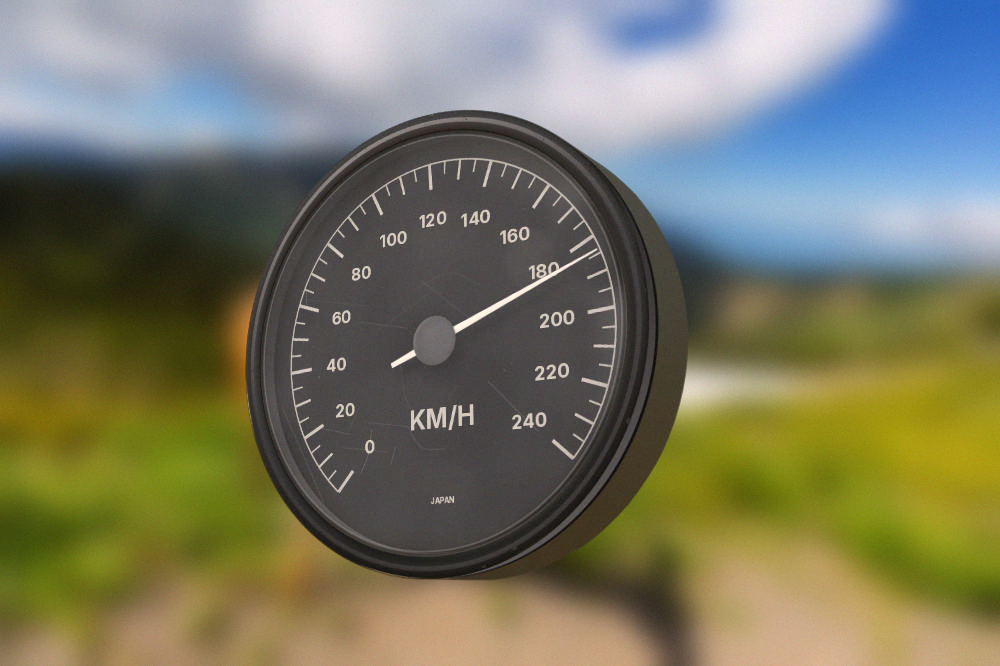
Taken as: 185 km/h
